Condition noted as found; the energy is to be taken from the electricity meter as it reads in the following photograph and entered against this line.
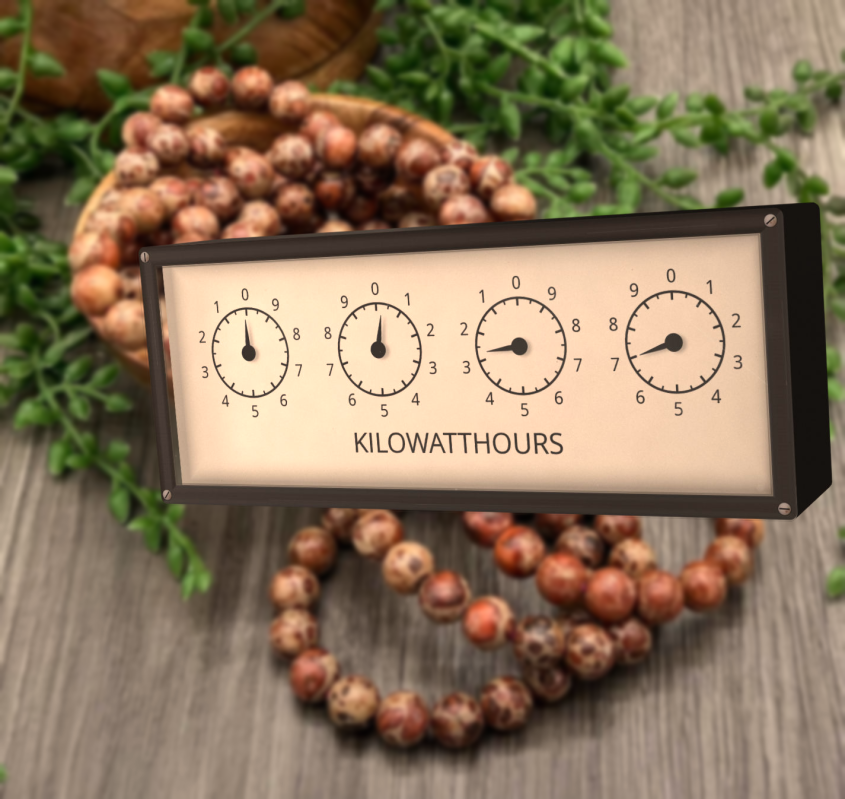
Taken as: 27 kWh
